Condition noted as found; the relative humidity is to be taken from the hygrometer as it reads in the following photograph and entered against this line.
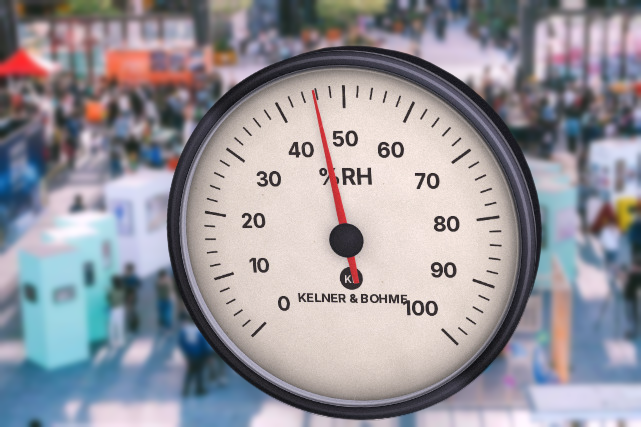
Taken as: 46 %
